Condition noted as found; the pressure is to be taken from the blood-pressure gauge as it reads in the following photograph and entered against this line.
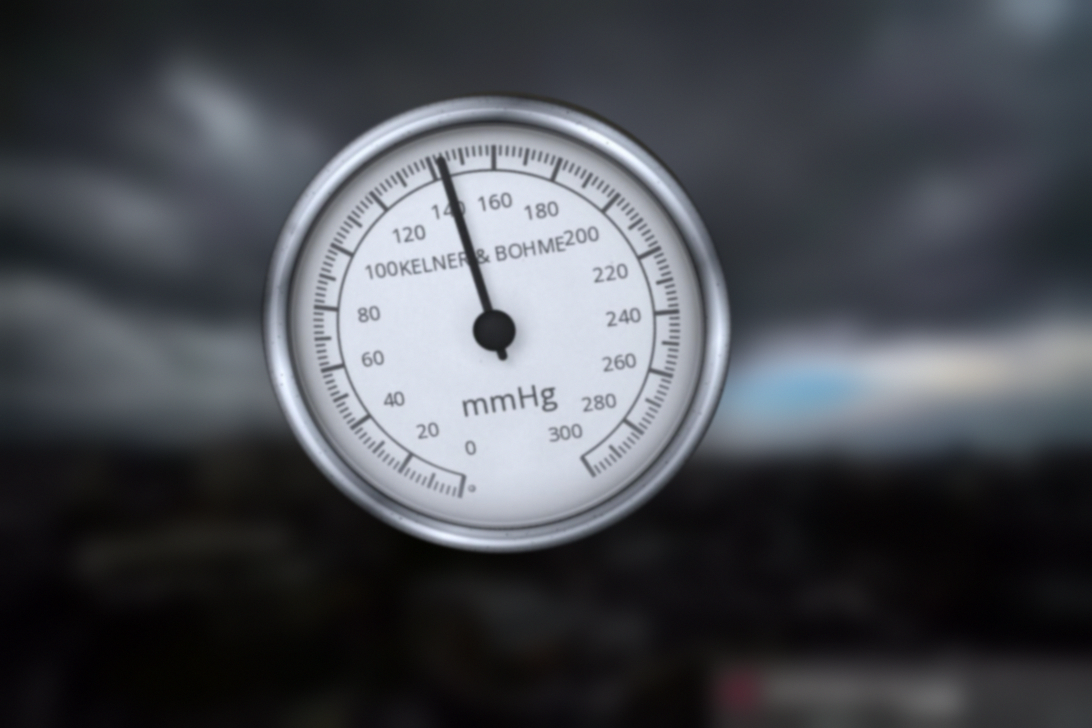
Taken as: 144 mmHg
